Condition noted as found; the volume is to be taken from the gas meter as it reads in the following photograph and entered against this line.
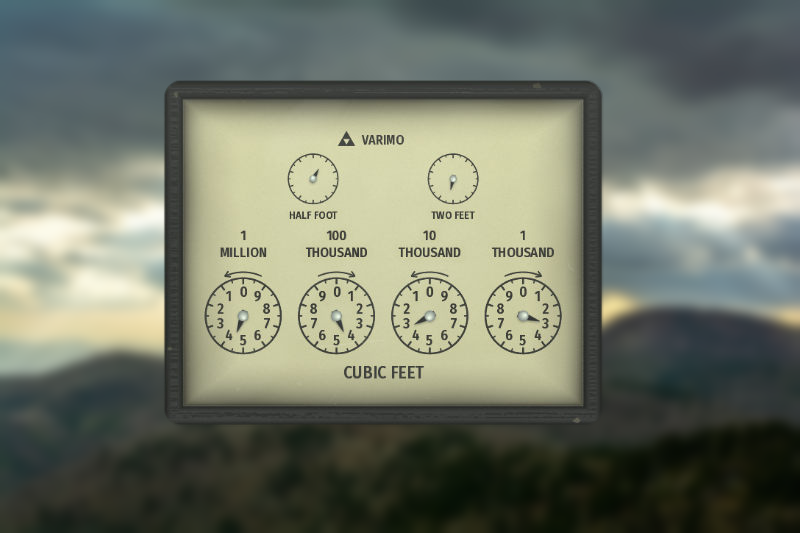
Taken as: 443300 ft³
